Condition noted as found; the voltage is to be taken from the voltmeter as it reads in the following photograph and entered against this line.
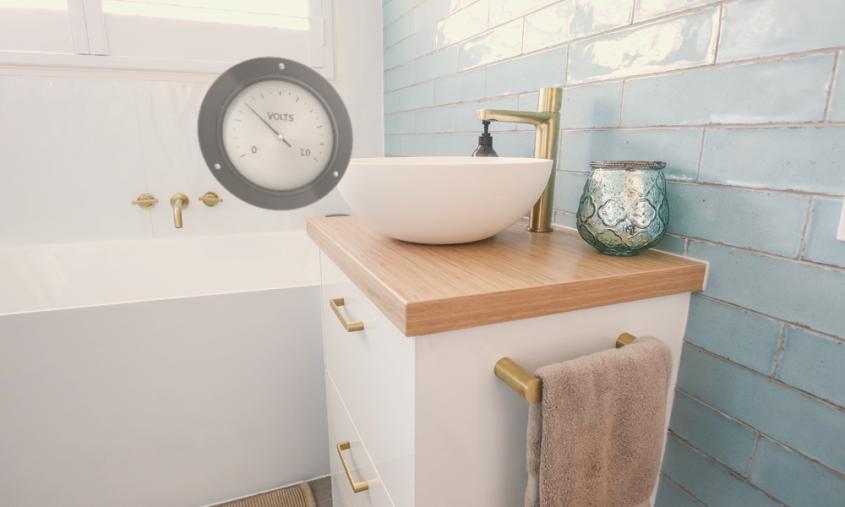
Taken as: 3 V
